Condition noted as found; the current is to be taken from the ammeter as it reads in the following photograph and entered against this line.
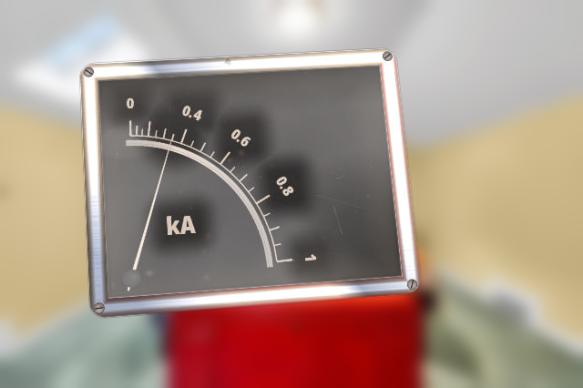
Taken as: 0.35 kA
